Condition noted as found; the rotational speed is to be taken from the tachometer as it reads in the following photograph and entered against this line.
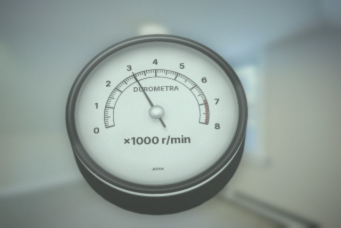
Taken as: 3000 rpm
